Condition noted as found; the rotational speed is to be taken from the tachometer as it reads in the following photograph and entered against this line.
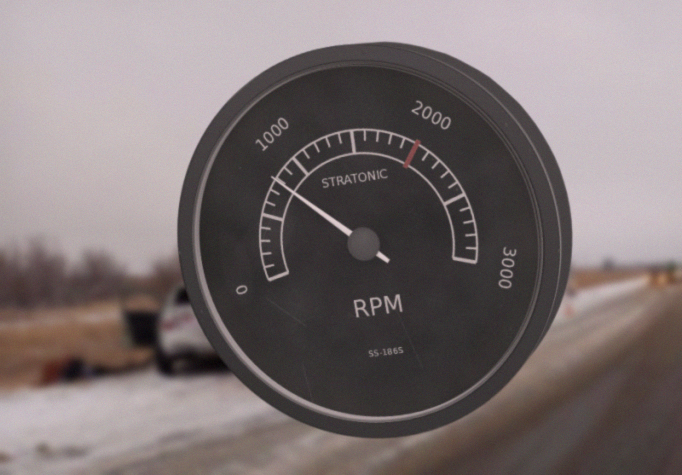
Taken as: 800 rpm
